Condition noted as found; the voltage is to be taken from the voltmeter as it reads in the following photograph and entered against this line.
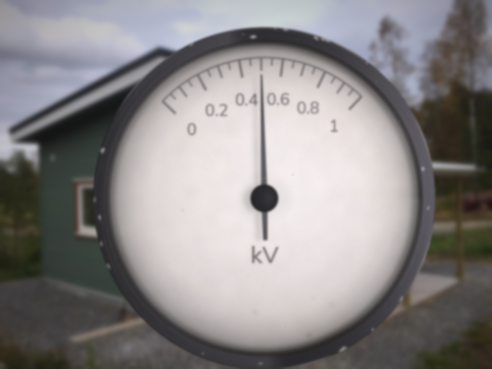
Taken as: 0.5 kV
